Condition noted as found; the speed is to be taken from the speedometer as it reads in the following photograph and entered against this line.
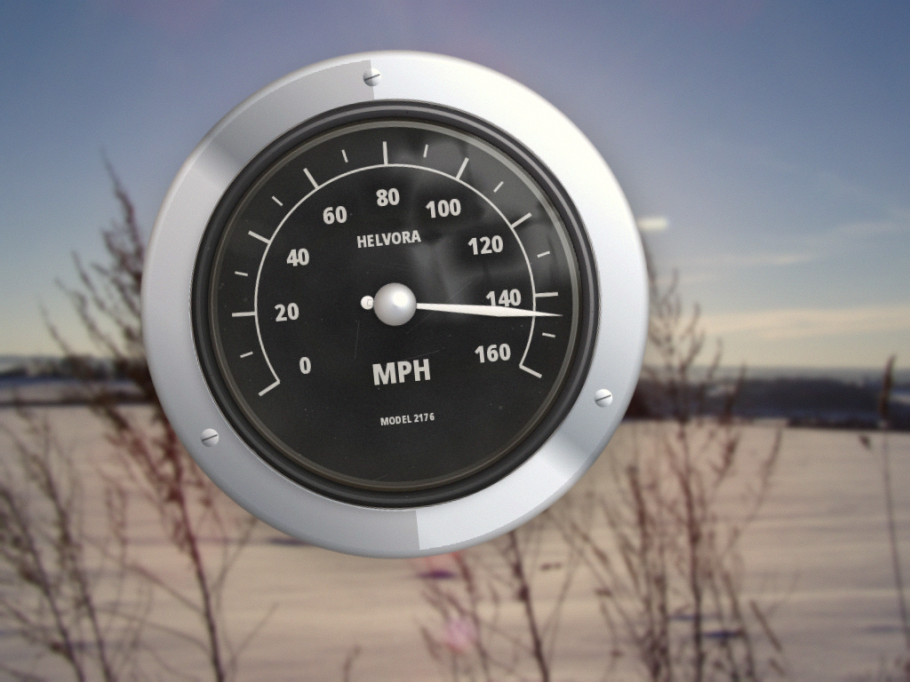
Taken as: 145 mph
